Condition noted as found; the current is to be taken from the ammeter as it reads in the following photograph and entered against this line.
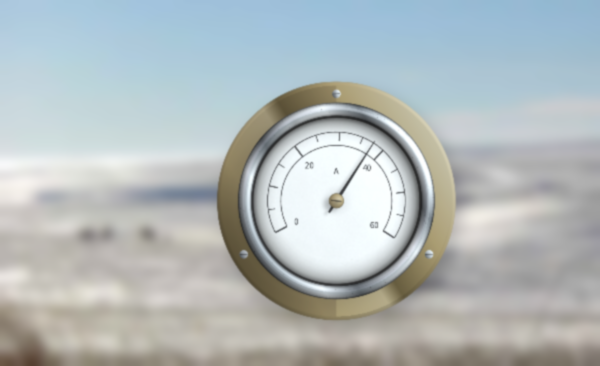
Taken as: 37.5 A
